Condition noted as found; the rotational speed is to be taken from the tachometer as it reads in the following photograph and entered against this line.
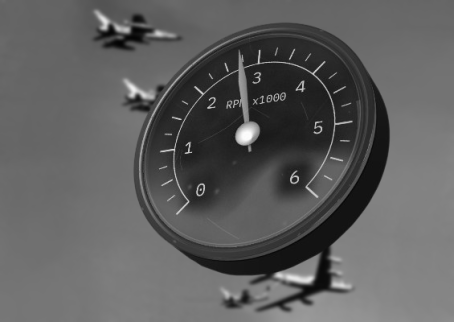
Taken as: 2750 rpm
